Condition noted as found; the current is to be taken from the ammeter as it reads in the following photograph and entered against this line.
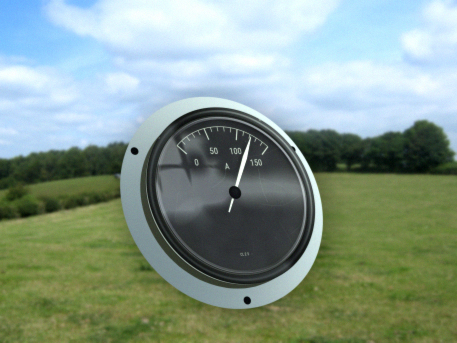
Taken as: 120 A
